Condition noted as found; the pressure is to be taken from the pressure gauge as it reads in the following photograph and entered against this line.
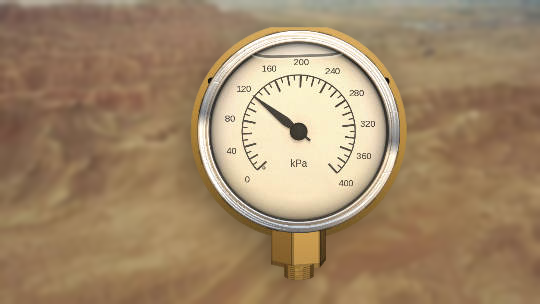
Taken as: 120 kPa
